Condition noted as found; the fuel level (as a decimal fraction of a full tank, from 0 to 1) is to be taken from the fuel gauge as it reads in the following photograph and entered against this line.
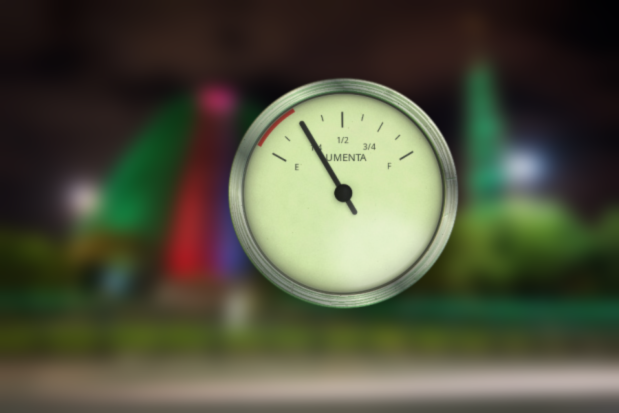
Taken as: 0.25
